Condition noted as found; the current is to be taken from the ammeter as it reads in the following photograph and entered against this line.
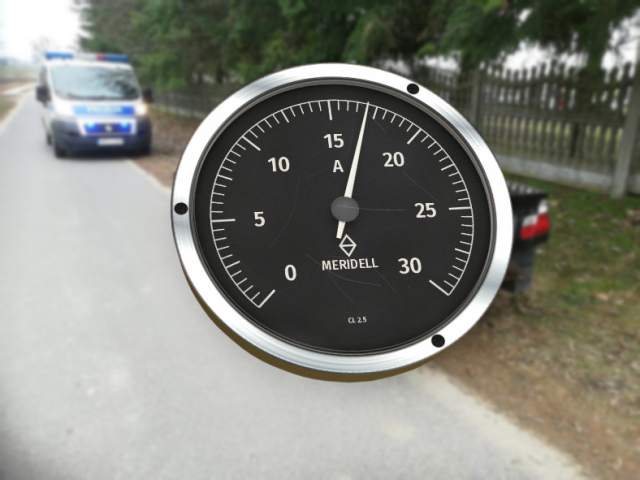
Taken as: 17 A
